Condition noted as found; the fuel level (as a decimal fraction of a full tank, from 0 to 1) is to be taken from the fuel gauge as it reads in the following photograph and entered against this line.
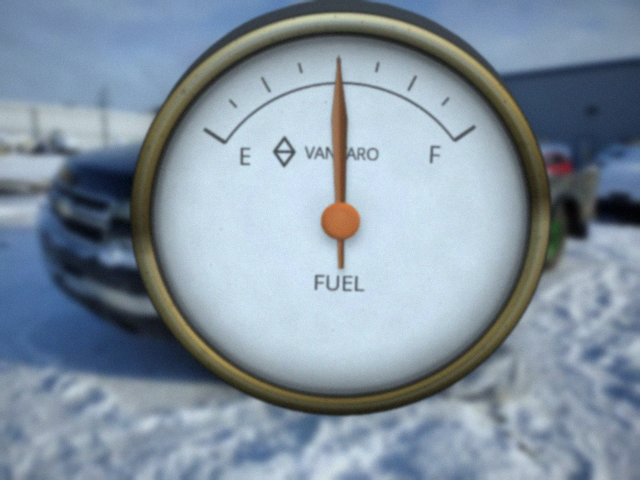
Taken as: 0.5
